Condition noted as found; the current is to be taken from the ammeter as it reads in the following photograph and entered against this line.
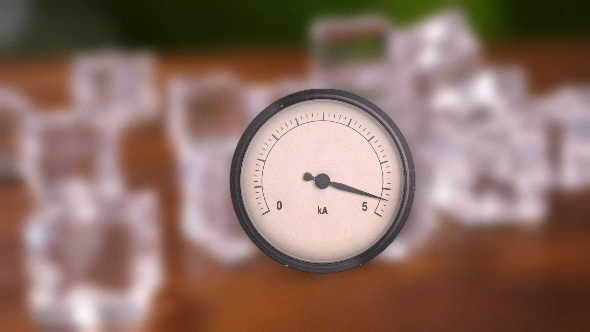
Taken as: 4.7 kA
